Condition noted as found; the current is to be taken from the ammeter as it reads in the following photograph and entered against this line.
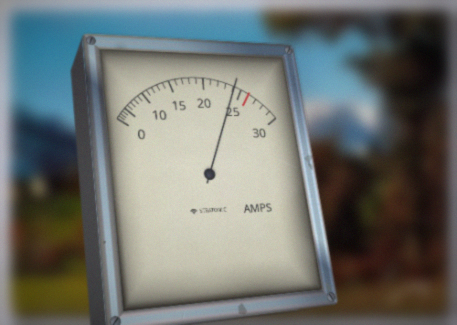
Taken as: 24 A
